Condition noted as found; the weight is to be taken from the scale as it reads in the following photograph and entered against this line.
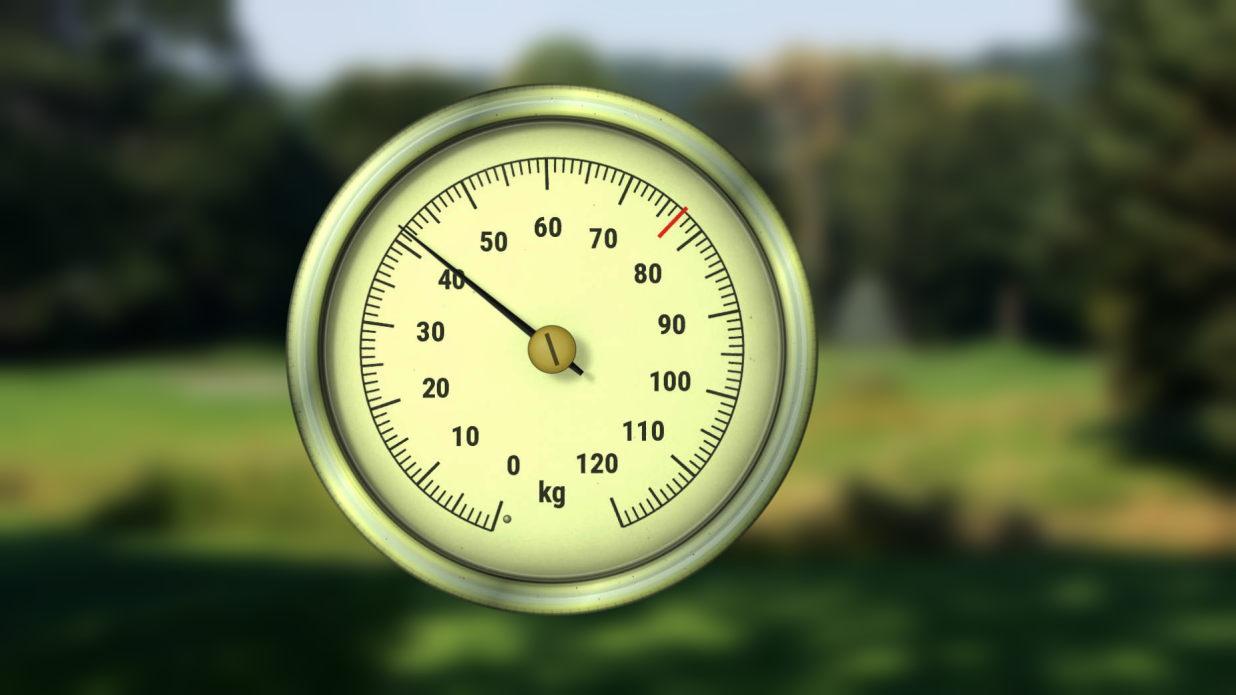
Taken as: 41.5 kg
